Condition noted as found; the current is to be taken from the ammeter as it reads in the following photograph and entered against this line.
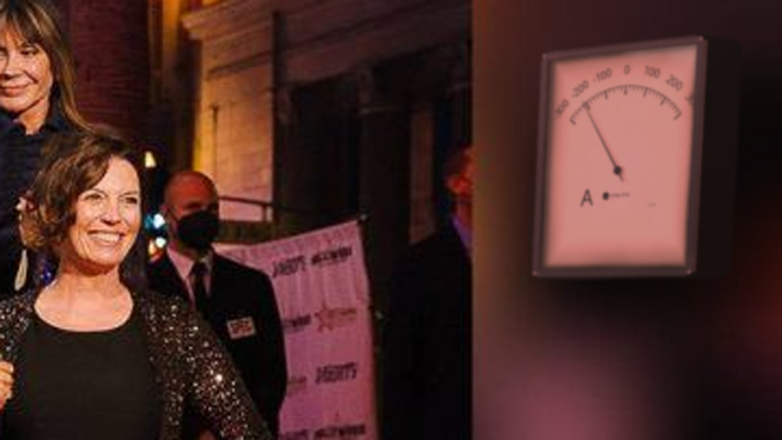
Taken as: -200 A
